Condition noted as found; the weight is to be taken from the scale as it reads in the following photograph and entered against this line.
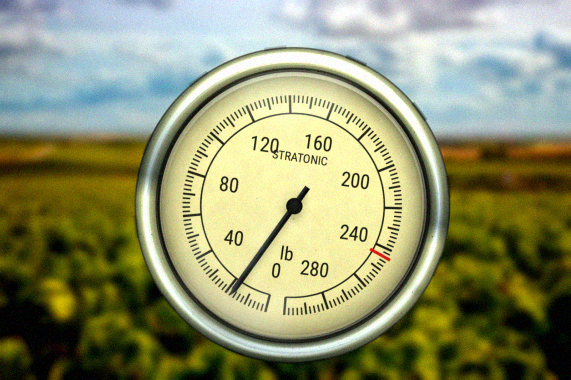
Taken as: 18 lb
